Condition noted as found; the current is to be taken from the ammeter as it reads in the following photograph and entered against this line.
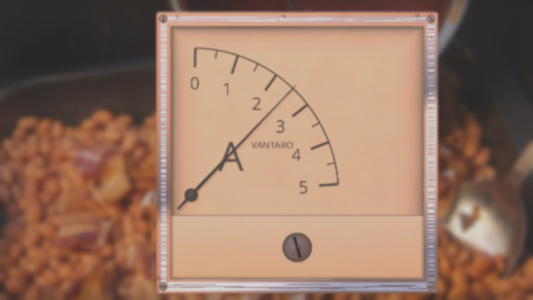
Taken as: 2.5 A
